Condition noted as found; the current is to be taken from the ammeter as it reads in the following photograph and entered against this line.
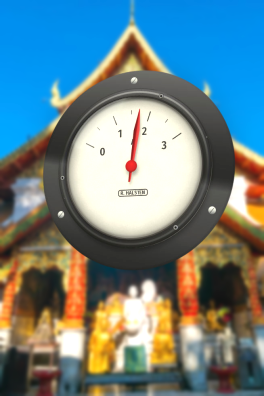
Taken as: 1.75 A
